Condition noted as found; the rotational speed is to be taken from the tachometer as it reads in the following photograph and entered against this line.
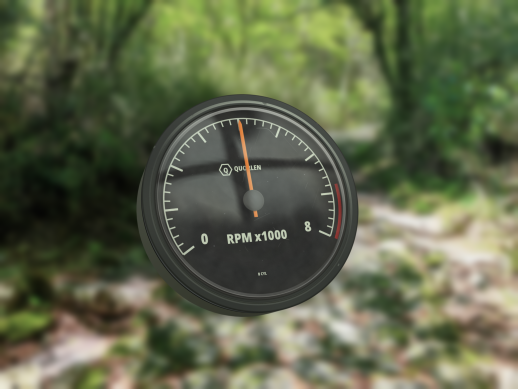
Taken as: 4000 rpm
